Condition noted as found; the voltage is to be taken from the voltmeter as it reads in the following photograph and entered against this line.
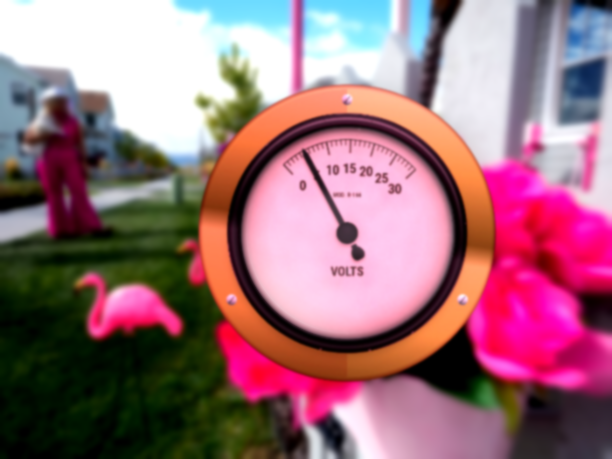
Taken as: 5 V
